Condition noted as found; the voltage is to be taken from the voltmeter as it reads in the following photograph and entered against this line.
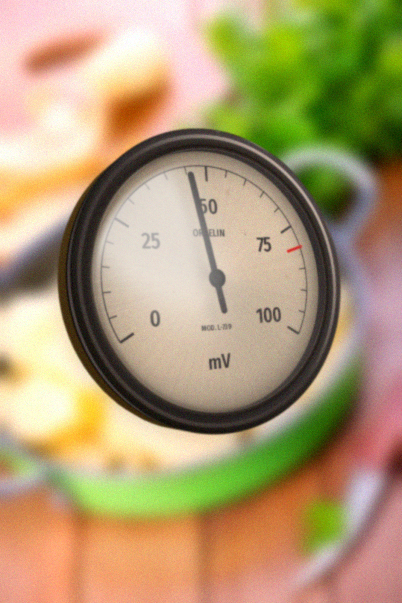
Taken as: 45 mV
